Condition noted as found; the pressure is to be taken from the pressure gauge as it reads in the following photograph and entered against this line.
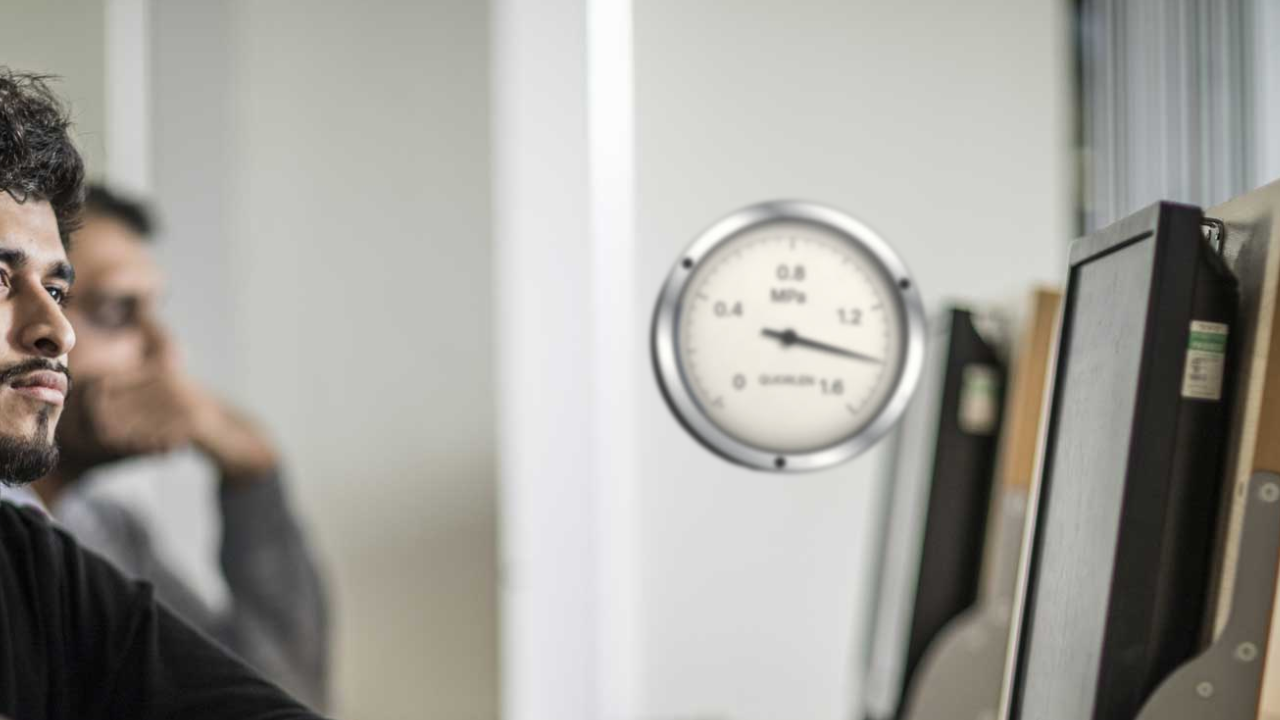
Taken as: 1.4 MPa
